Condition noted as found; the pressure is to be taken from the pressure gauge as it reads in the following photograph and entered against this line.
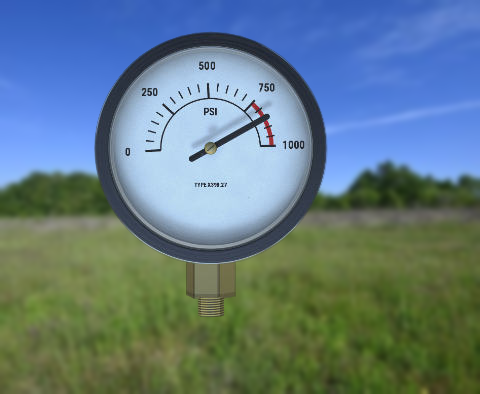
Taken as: 850 psi
